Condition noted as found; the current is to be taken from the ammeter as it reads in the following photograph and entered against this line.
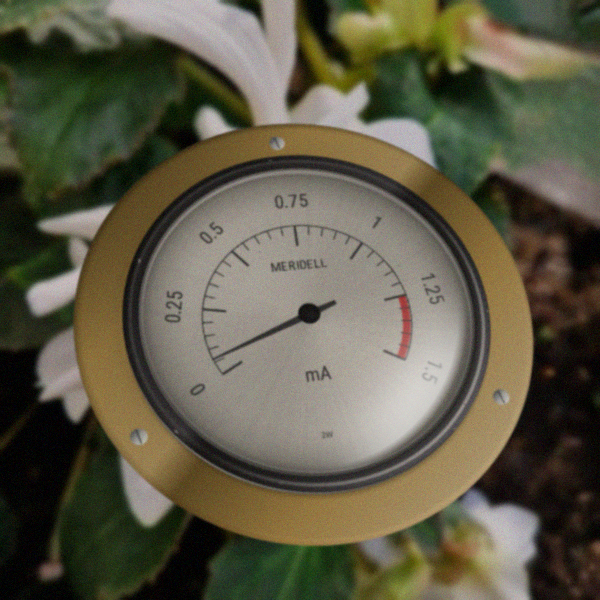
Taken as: 0.05 mA
